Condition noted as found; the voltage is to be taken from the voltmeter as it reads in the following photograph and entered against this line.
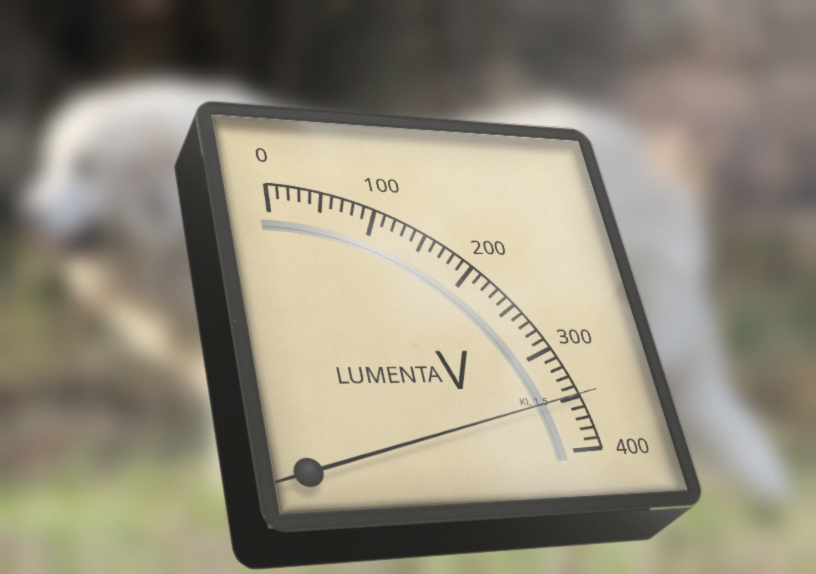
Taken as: 350 V
